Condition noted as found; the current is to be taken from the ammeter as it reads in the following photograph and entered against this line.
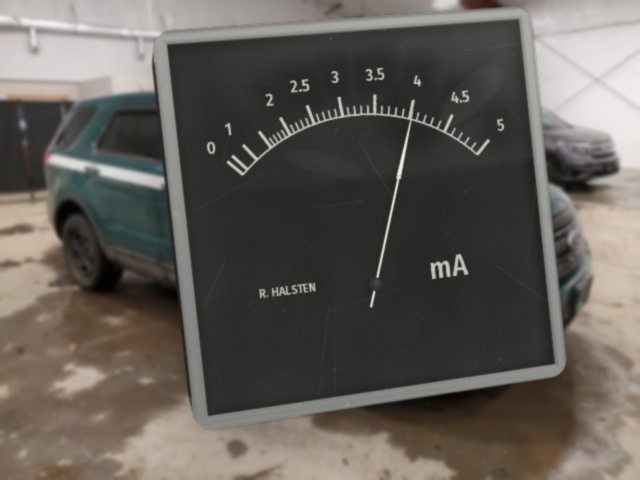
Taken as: 4 mA
